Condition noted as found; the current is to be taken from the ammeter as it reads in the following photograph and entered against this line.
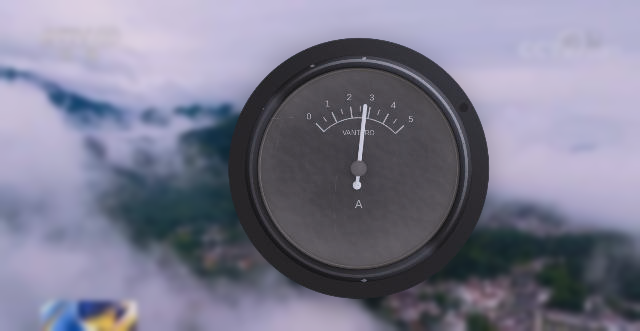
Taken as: 2.75 A
